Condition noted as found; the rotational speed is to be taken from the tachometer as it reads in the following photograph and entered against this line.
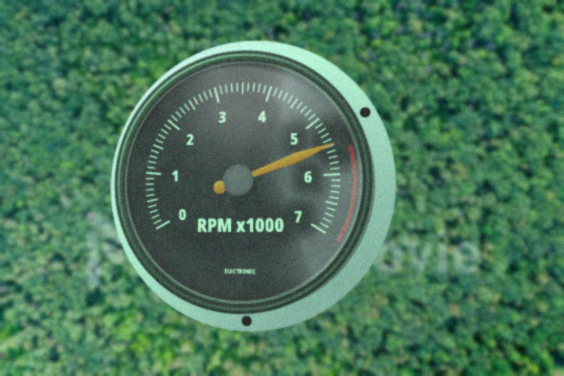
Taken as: 5500 rpm
